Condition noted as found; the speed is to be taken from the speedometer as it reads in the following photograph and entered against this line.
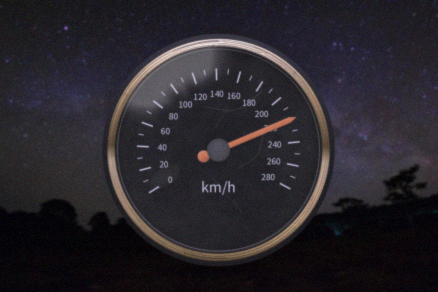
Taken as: 220 km/h
